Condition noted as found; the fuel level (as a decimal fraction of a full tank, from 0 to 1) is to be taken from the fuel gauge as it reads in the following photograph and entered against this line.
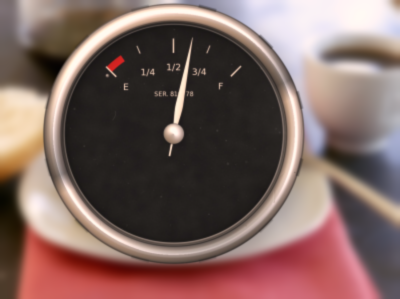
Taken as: 0.625
